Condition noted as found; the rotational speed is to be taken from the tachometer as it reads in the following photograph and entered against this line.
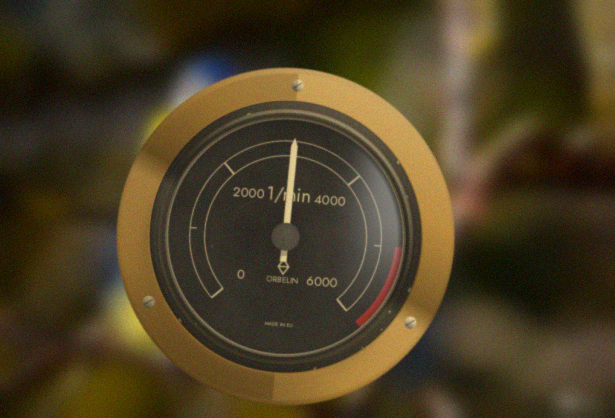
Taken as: 3000 rpm
